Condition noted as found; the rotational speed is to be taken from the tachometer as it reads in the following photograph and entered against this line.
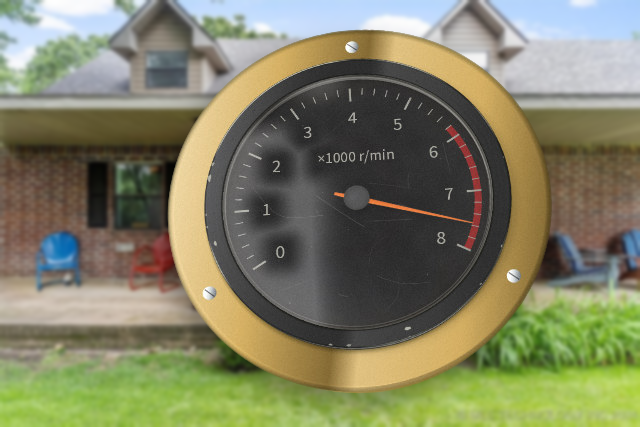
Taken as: 7600 rpm
